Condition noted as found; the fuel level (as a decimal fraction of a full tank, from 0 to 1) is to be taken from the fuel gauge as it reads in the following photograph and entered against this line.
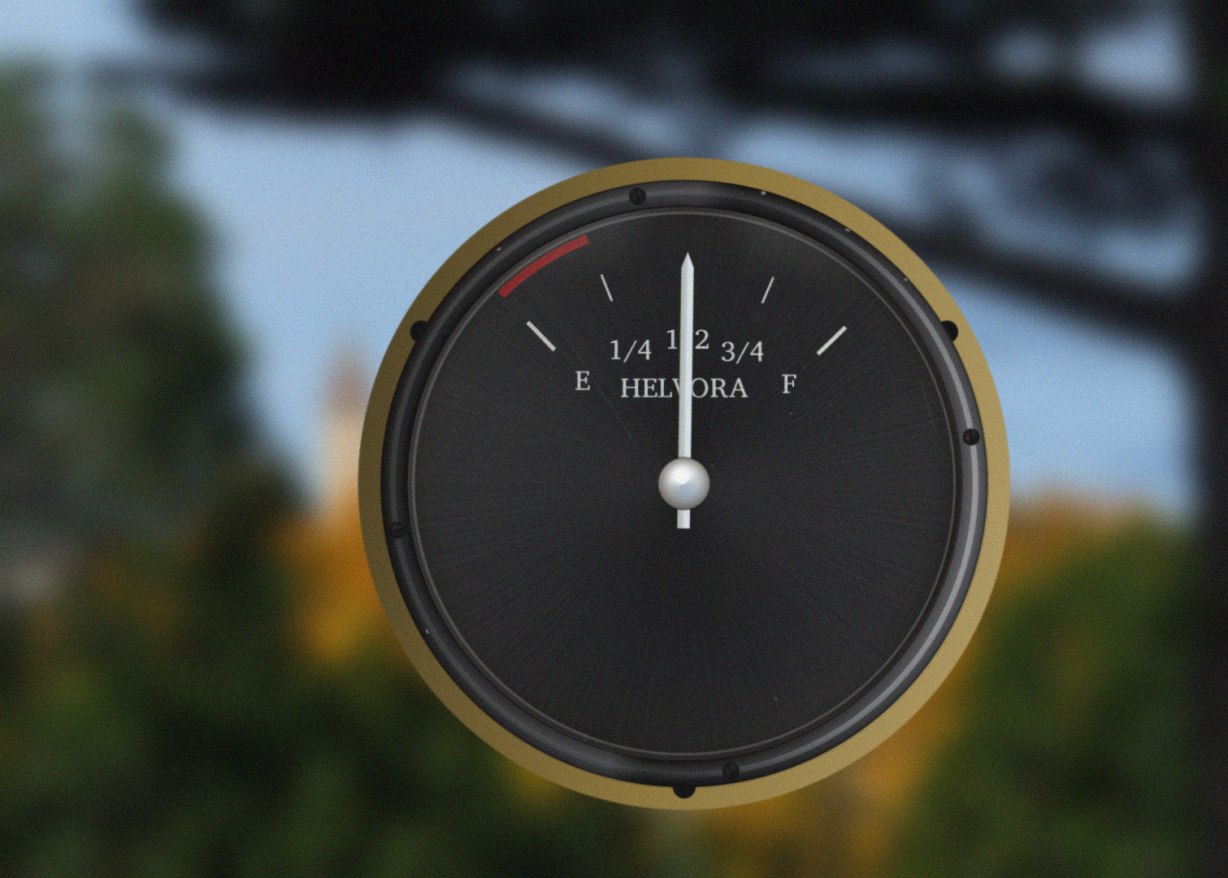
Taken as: 0.5
